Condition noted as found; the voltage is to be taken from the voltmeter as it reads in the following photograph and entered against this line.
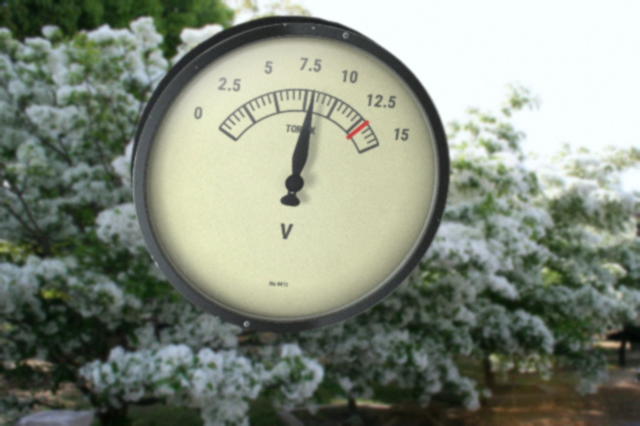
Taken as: 8 V
